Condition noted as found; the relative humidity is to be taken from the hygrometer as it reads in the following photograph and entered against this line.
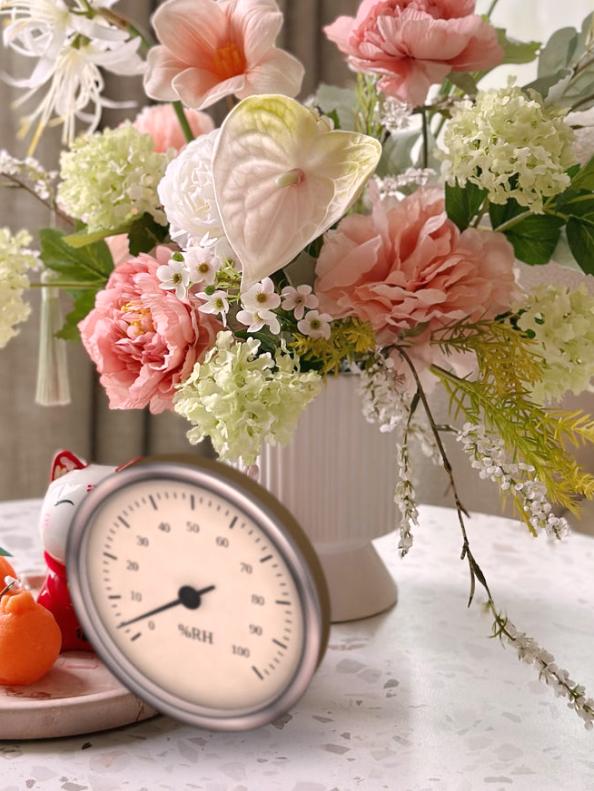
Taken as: 4 %
